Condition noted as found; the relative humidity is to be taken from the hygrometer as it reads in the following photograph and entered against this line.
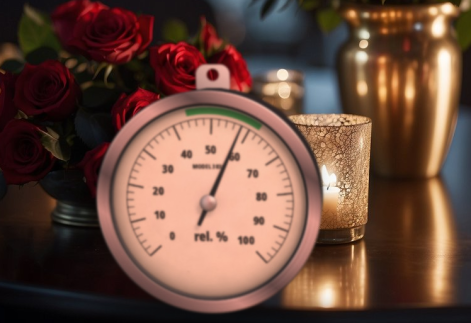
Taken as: 58 %
